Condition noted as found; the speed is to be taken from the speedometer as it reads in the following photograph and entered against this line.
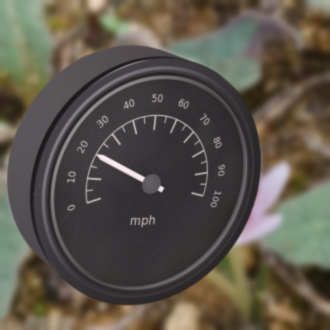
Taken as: 20 mph
